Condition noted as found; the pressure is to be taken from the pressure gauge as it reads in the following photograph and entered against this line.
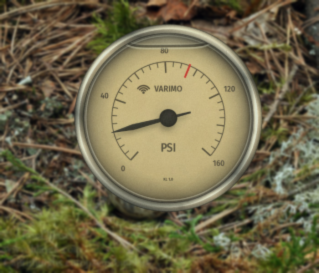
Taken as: 20 psi
